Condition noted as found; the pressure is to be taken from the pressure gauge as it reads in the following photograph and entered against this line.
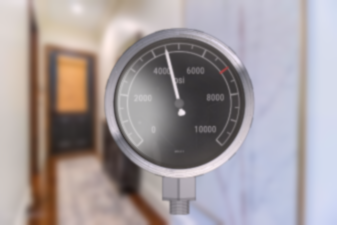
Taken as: 4500 psi
